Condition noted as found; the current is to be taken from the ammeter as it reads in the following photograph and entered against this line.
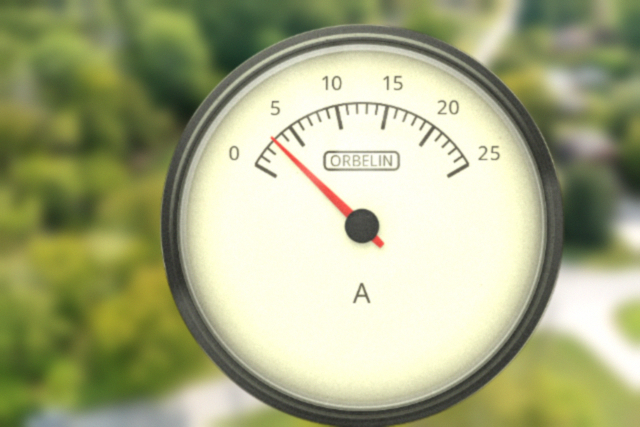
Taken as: 3 A
